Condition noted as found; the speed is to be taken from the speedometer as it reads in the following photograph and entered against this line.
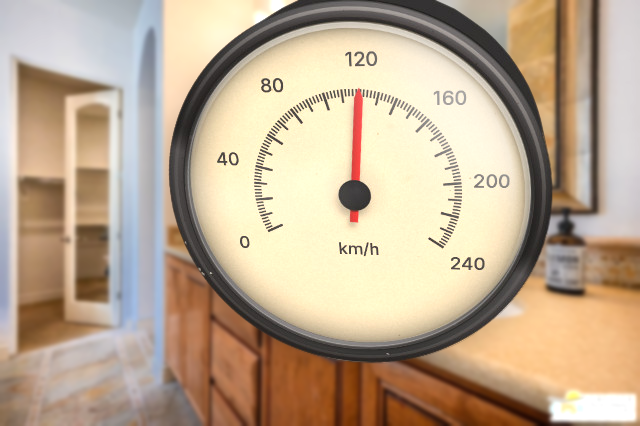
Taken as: 120 km/h
